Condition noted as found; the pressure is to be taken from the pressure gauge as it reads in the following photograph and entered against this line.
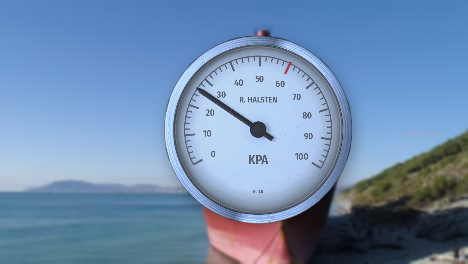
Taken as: 26 kPa
